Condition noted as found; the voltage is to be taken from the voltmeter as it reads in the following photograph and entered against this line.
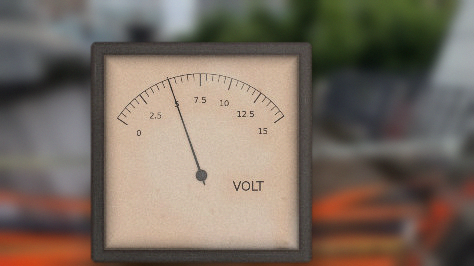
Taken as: 5 V
